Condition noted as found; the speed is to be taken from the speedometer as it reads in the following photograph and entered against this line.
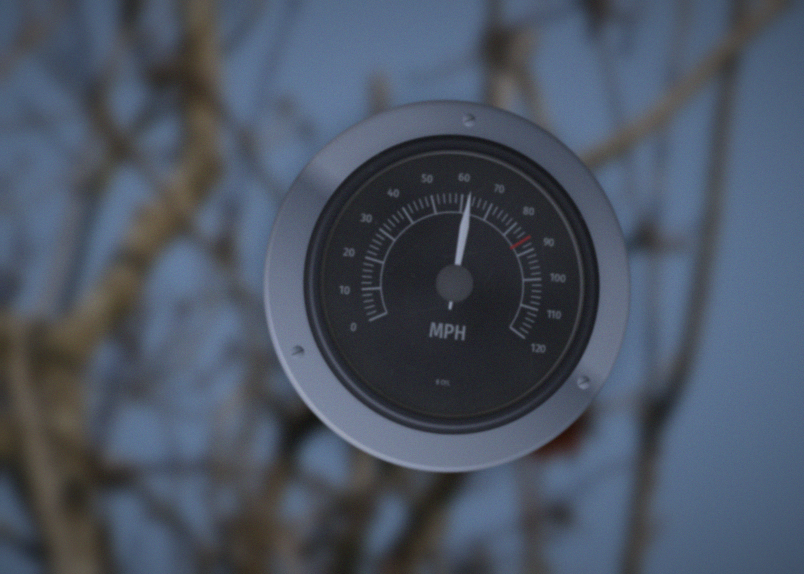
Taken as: 62 mph
